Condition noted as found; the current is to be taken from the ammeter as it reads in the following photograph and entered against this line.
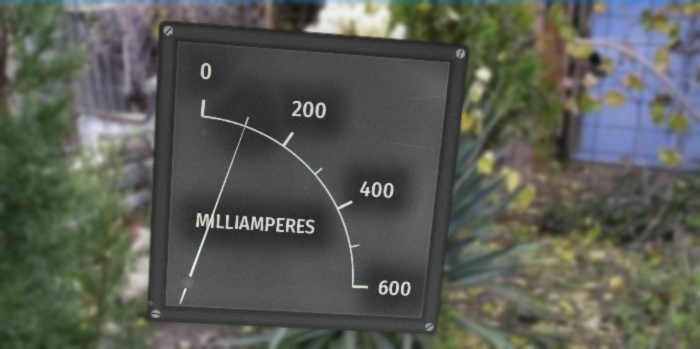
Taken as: 100 mA
